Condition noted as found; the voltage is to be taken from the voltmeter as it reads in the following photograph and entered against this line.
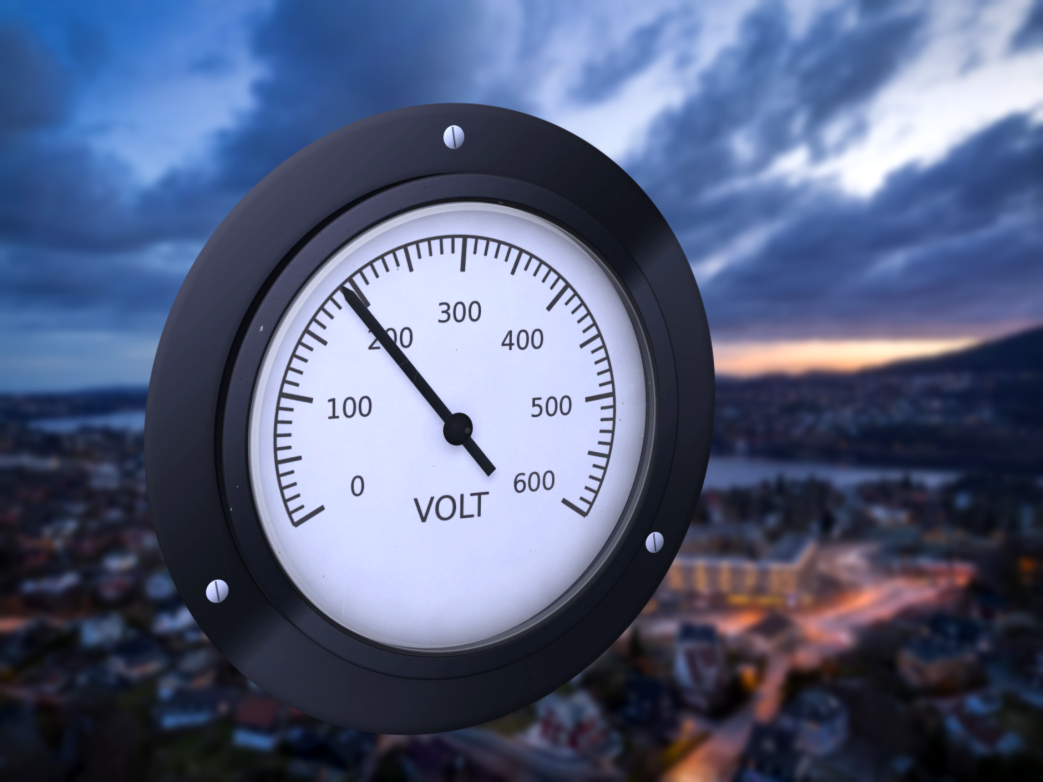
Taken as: 190 V
